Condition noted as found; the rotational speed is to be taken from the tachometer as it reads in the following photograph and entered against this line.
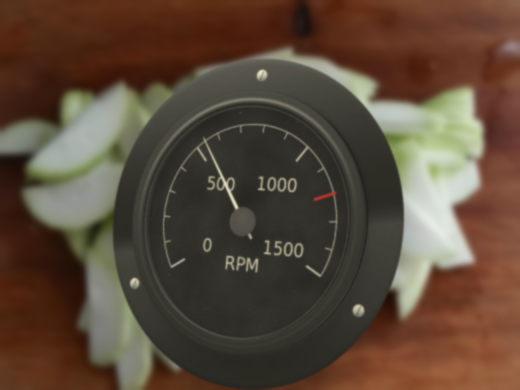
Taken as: 550 rpm
